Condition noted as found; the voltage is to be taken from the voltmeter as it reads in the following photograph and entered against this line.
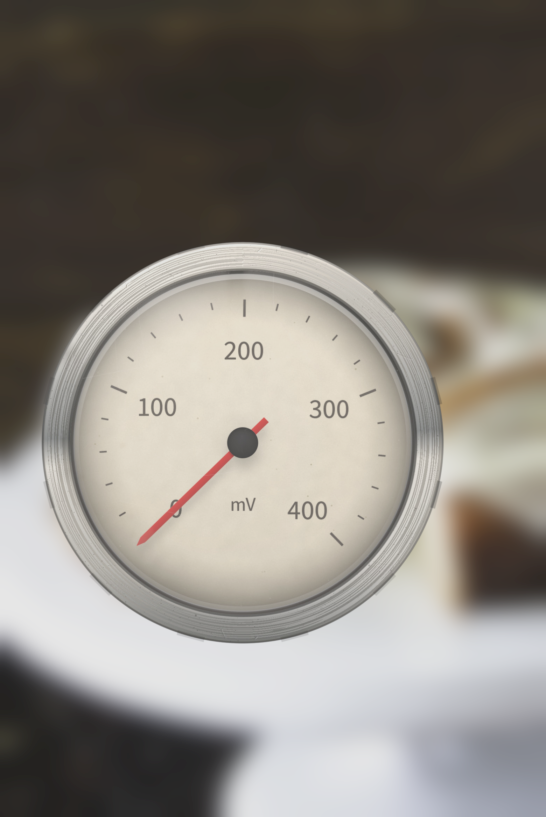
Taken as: 0 mV
